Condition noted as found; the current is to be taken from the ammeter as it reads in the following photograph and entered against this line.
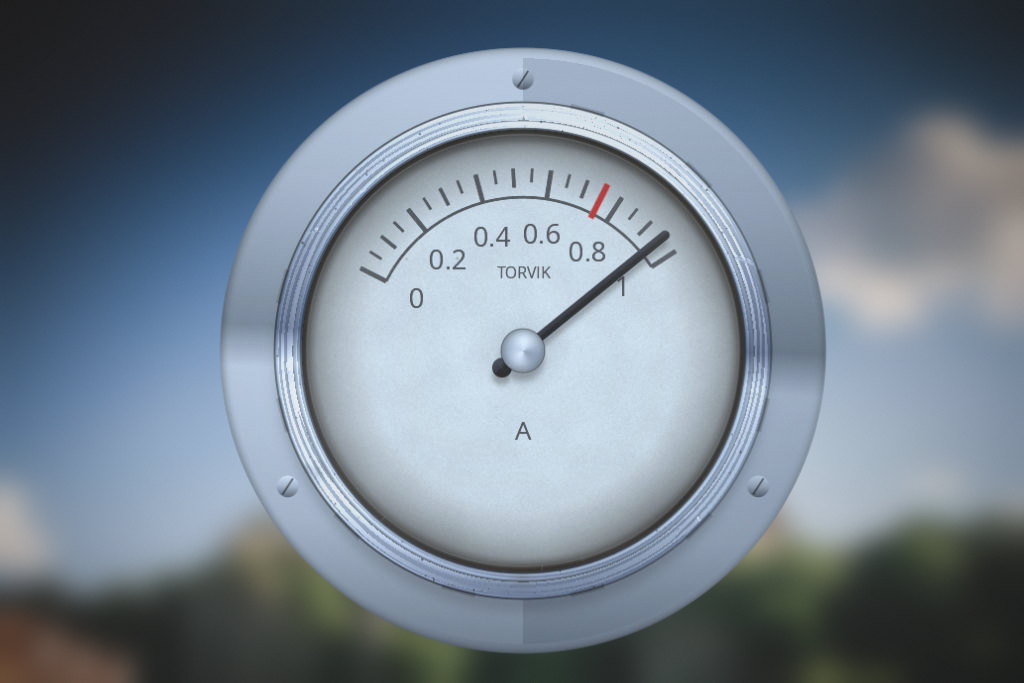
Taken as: 0.95 A
